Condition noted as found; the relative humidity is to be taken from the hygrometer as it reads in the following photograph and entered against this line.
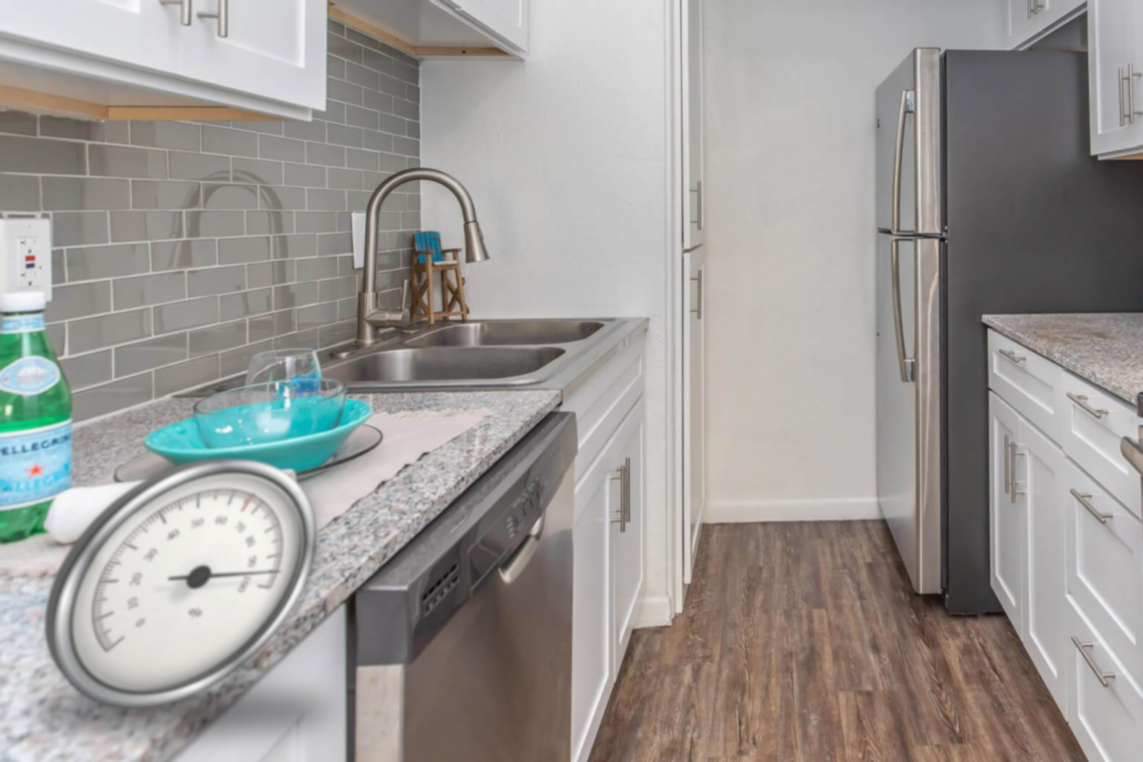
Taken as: 95 %
